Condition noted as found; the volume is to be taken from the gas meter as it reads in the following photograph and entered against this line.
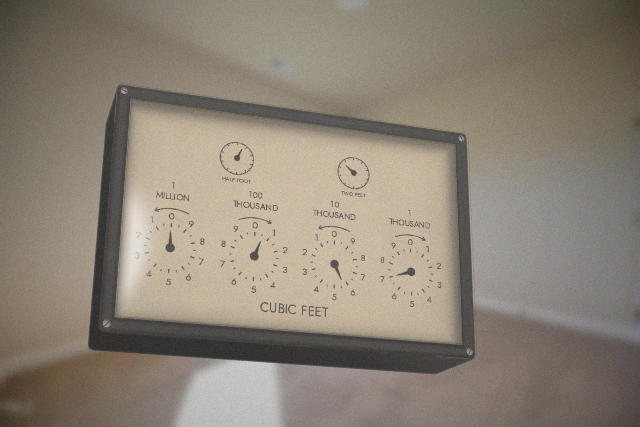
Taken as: 5700 ft³
